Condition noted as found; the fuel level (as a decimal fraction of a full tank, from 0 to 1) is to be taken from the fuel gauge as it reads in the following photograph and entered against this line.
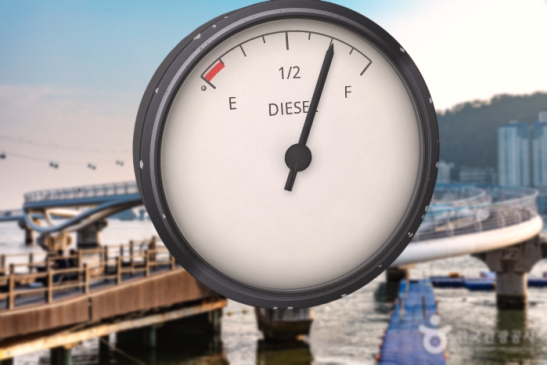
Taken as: 0.75
